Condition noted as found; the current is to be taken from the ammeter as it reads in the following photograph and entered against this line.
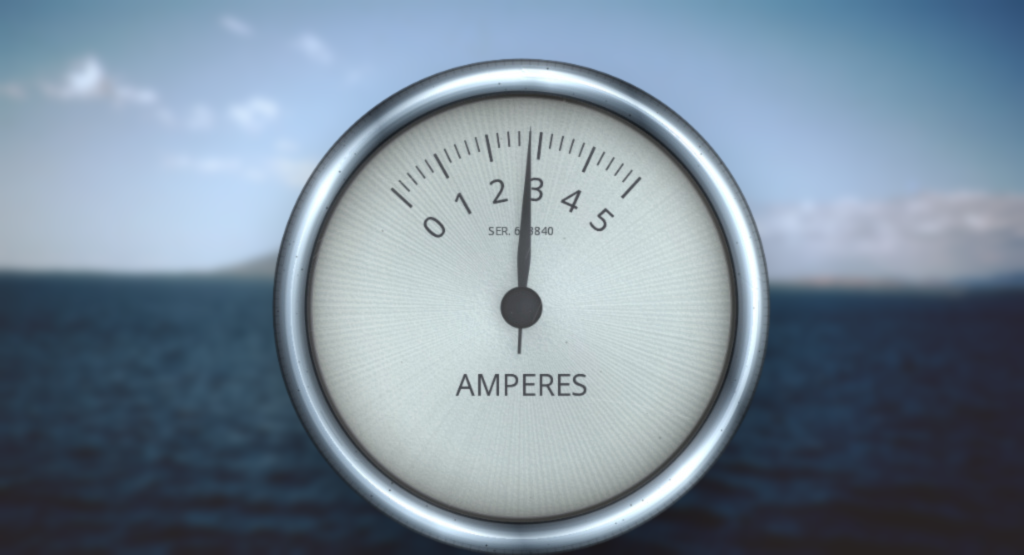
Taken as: 2.8 A
